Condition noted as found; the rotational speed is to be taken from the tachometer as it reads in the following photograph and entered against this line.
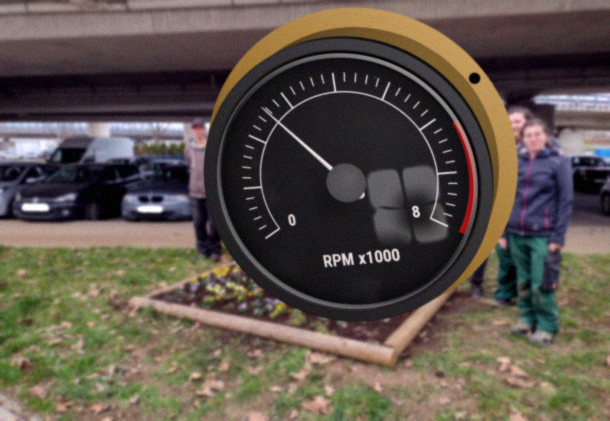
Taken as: 2600 rpm
